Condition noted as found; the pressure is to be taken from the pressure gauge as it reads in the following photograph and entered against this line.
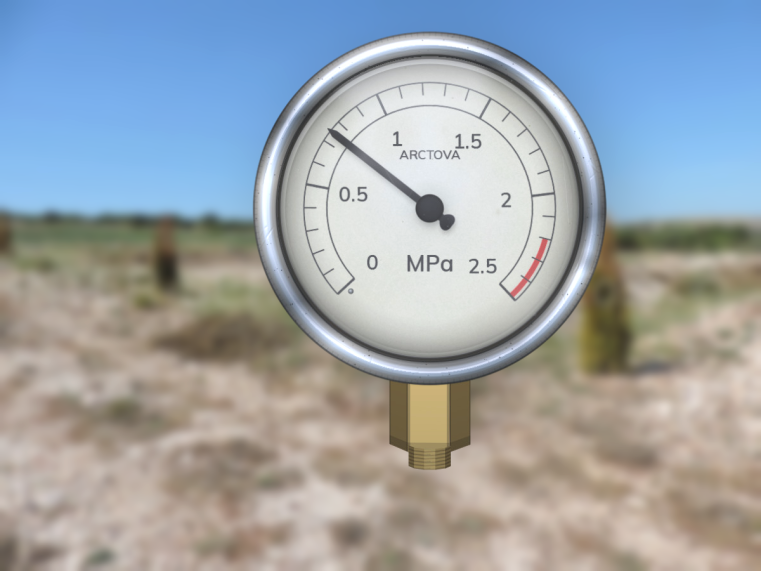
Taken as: 0.75 MPa
